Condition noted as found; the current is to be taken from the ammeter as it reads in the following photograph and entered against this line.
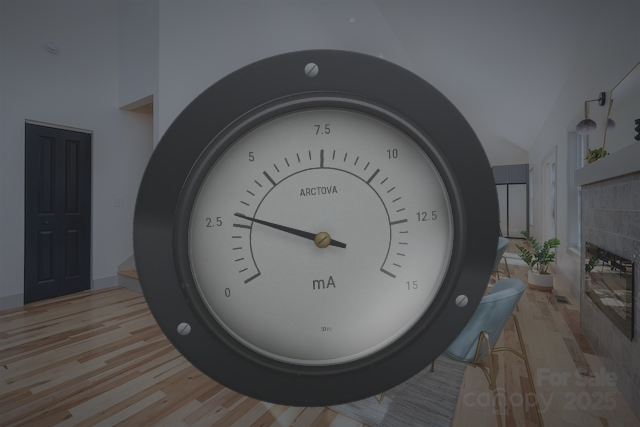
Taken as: 3 mA
